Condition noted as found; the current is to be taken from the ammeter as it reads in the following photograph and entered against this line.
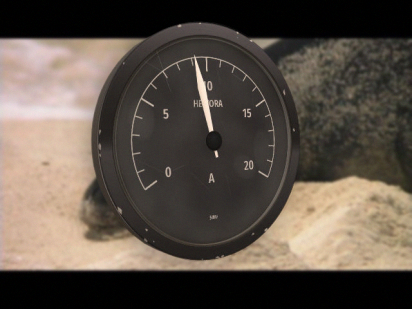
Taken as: 9 A
